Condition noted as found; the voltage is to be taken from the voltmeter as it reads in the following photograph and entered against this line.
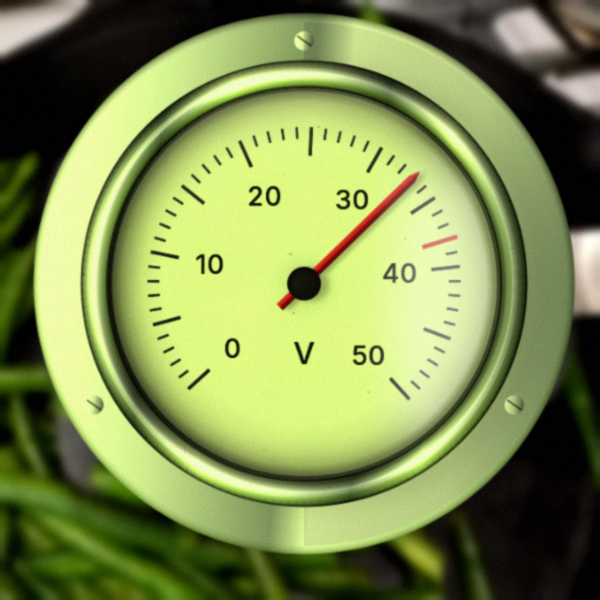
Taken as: 33 V
